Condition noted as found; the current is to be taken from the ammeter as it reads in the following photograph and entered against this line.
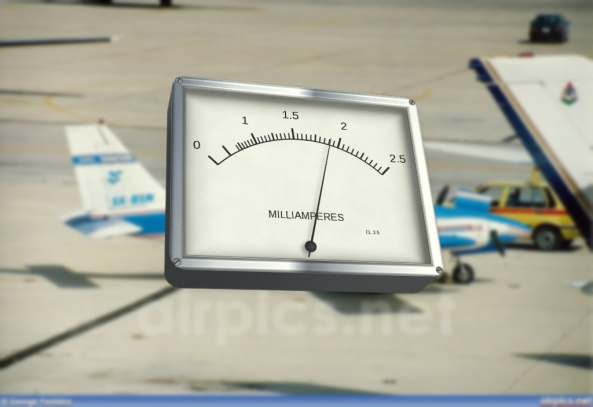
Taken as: 1.9 mA
